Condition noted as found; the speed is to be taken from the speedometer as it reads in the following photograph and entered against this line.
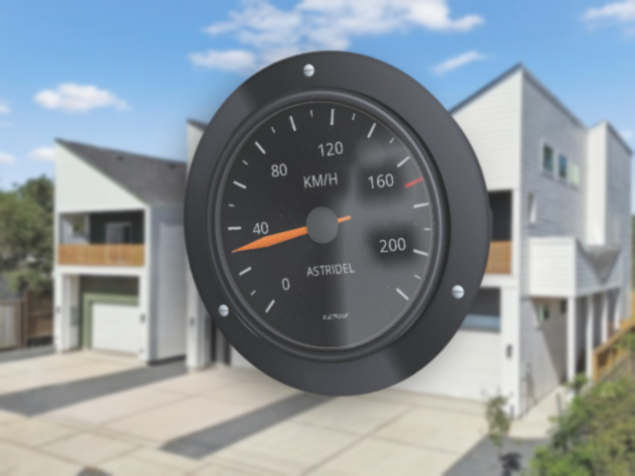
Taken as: 30 km/h
